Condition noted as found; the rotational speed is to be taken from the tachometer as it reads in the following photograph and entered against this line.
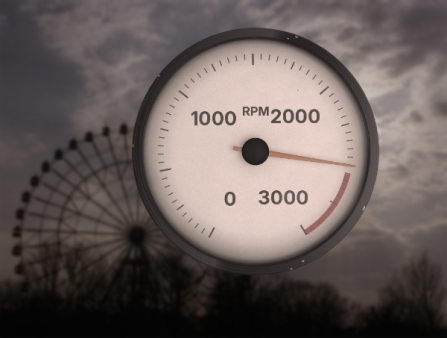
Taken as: 2500 rpm
